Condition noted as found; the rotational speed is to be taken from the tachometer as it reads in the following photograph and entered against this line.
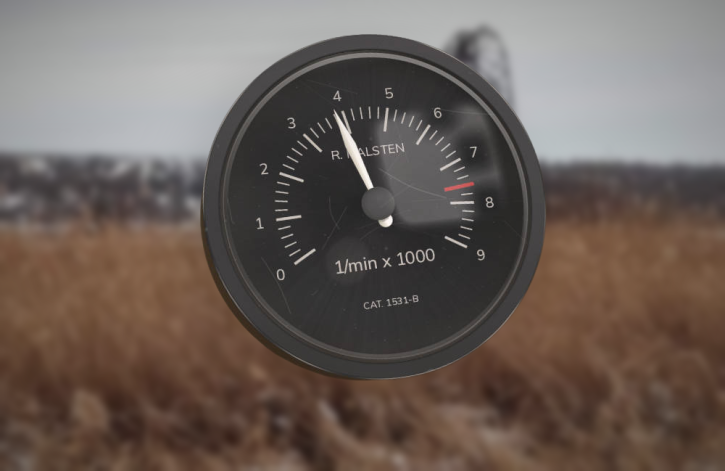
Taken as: 3800 rpm
